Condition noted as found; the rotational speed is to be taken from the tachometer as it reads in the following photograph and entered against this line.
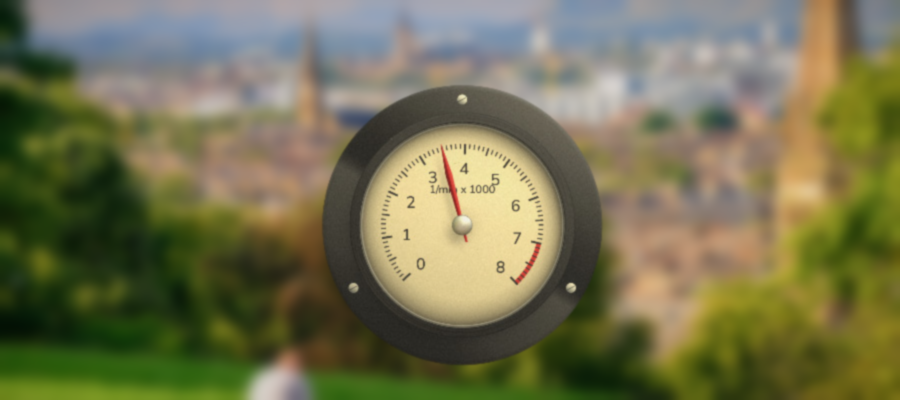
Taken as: 3500 rpm
